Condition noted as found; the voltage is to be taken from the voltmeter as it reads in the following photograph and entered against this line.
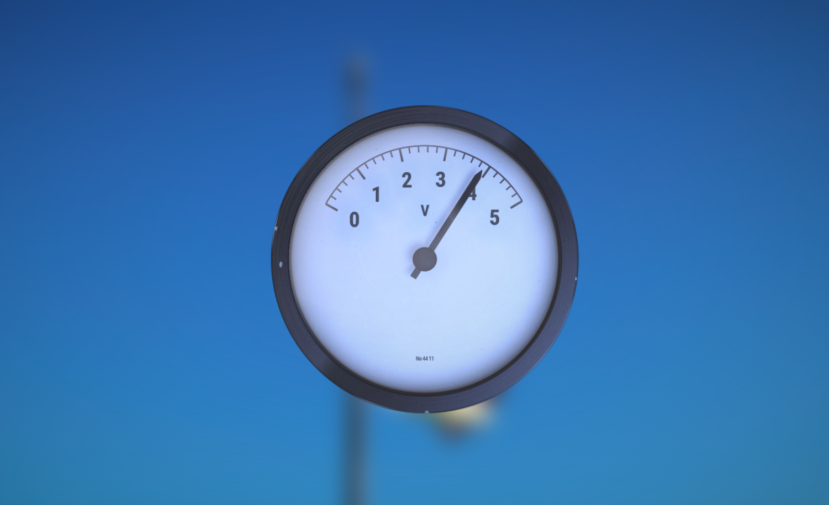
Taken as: 3.9 V
